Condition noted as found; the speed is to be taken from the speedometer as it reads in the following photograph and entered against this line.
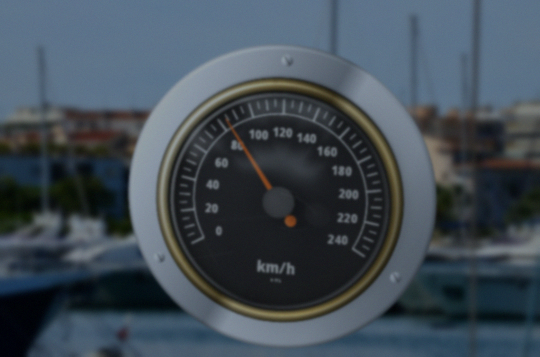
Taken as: 85 km/h
